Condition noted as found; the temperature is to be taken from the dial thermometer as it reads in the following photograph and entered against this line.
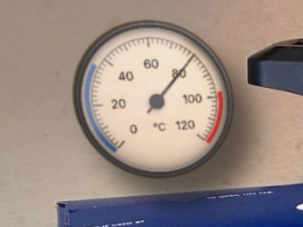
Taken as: 80 °C
